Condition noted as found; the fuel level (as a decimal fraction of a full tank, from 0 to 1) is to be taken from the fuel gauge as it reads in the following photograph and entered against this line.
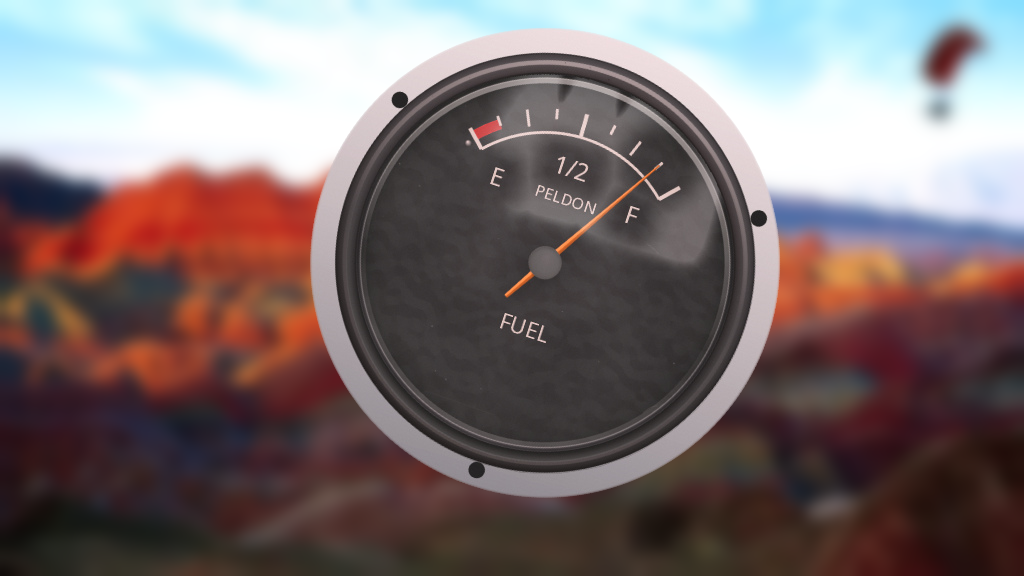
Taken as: 0.875
